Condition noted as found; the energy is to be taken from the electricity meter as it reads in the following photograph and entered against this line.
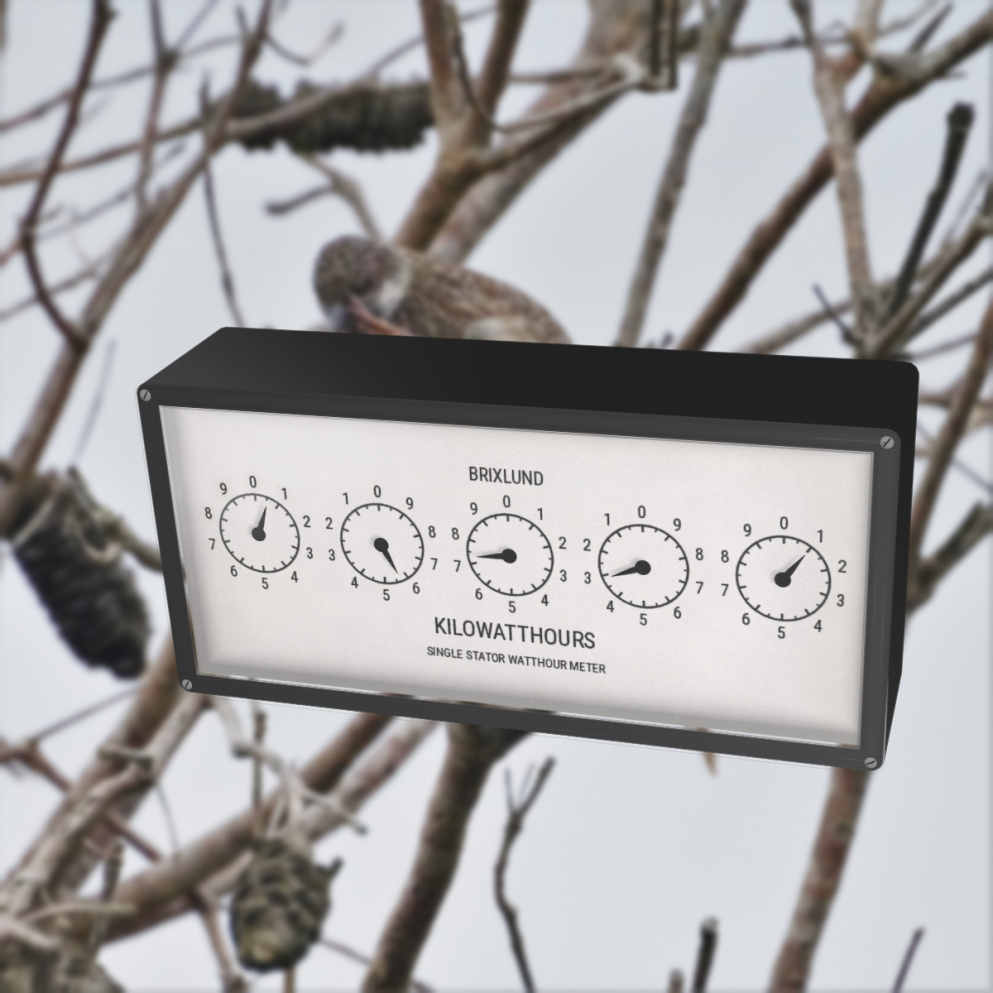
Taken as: 5731 kWh
